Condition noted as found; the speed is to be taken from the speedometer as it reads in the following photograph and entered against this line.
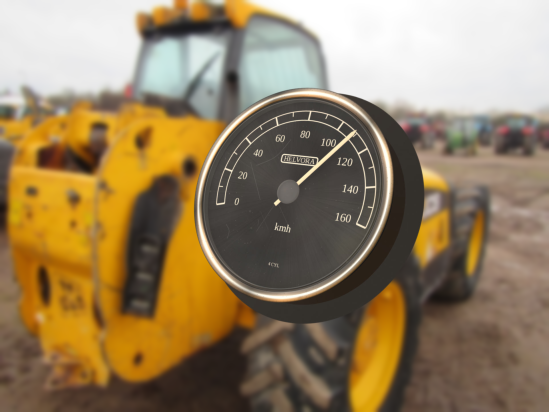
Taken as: 110 km/h
